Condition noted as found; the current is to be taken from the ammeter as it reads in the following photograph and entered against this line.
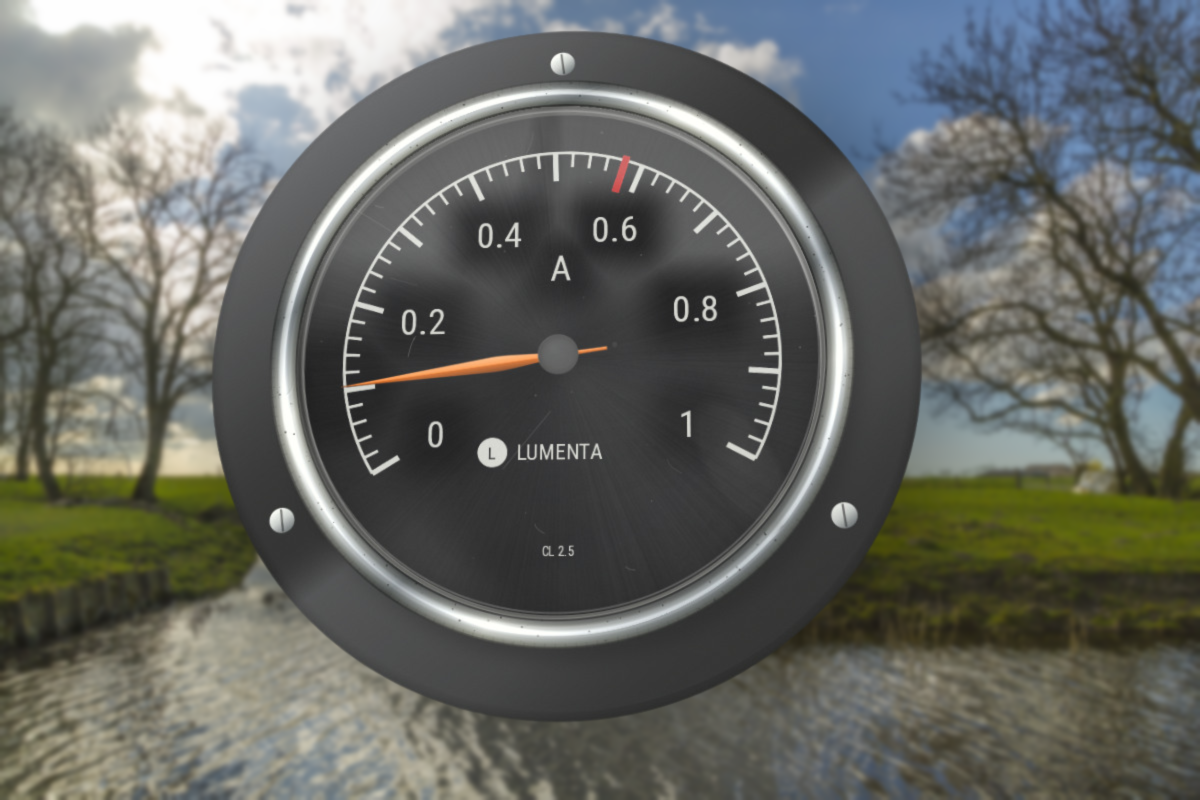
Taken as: 0.1 A
